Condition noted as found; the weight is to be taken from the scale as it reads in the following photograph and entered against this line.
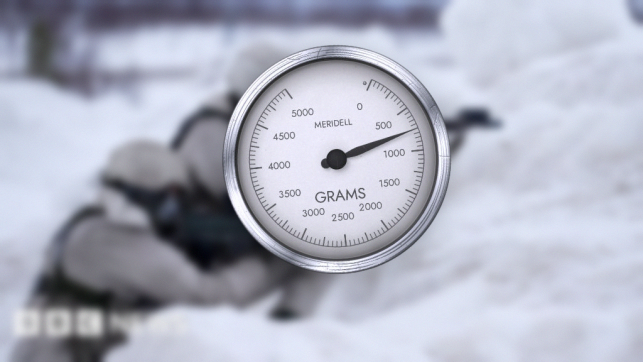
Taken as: 750 g
